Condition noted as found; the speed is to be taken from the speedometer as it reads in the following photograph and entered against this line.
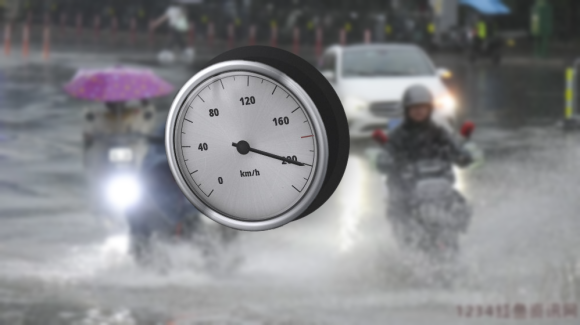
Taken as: 200 km/h
